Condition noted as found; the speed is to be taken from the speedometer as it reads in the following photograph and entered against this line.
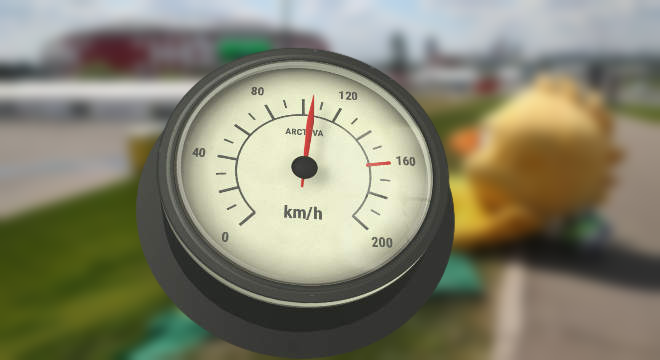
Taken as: 105 km/h
